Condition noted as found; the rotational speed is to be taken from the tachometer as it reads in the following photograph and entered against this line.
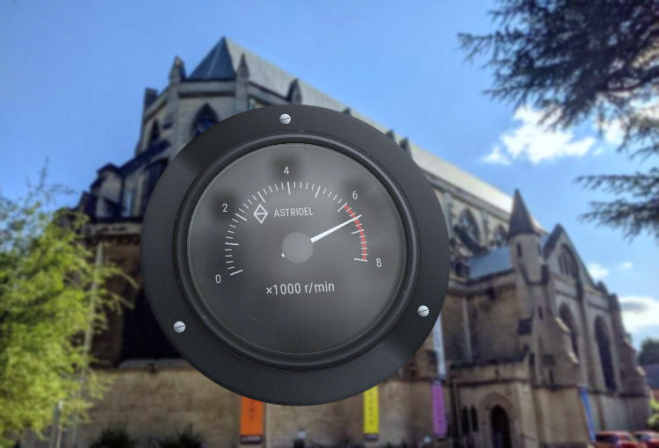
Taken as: 6600 rpm
